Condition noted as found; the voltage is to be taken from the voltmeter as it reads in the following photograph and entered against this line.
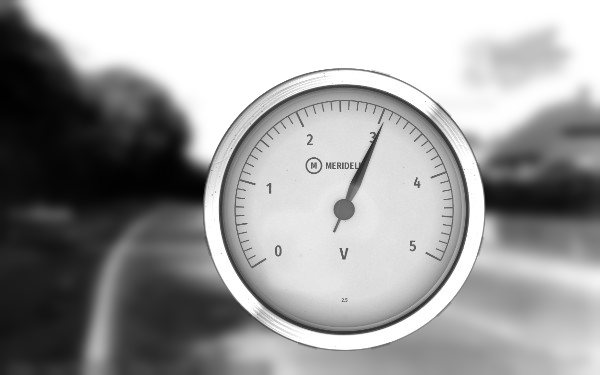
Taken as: 3.05 V
